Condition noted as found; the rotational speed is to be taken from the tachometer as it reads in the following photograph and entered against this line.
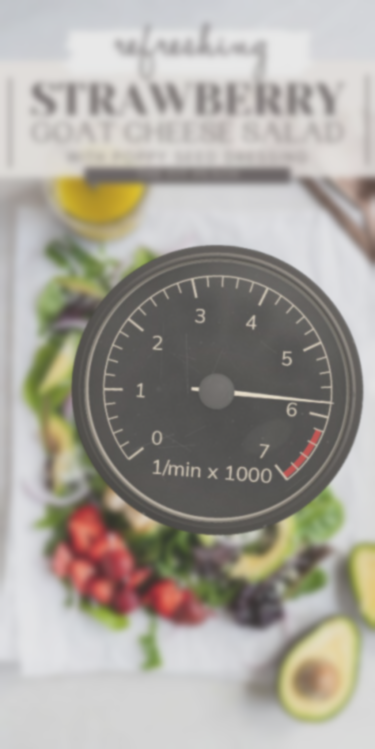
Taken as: 5800 rpm
